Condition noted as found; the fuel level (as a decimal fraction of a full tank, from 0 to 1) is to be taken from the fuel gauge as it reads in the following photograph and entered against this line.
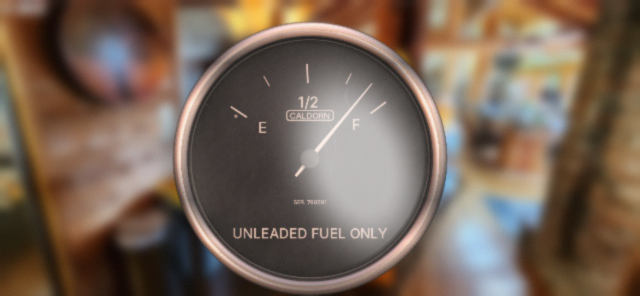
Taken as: 0.875
